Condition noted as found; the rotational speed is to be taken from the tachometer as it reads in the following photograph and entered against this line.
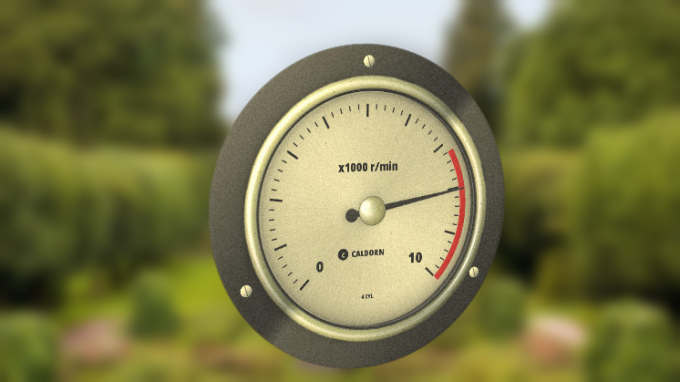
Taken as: 8000 rpm
